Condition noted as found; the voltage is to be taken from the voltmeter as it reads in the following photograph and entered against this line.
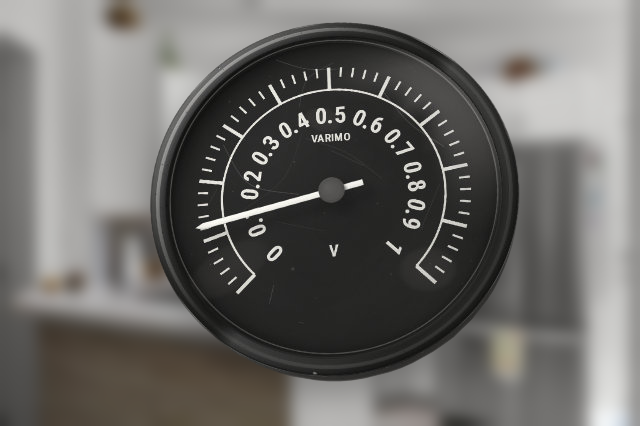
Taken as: 0.12 V
